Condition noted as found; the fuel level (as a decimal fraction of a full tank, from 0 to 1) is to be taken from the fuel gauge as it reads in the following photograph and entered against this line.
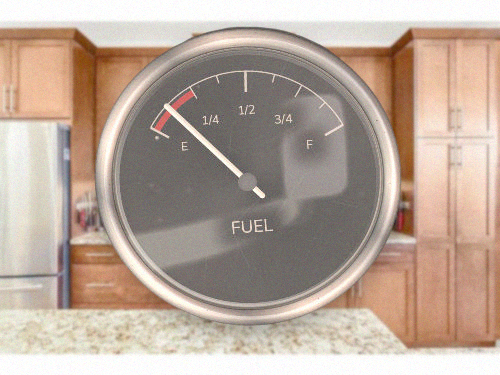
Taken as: 0.125
